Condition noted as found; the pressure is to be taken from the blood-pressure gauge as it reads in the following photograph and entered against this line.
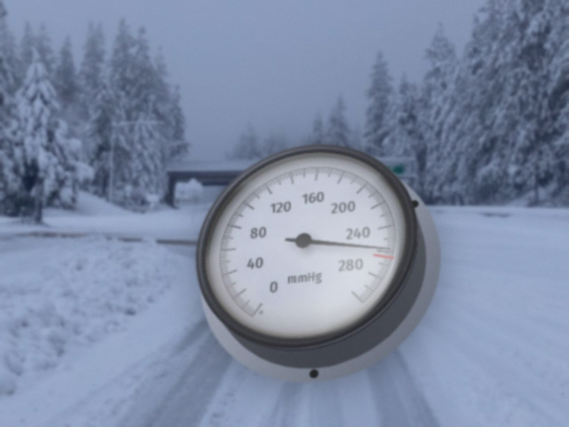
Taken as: 260 mmHg
